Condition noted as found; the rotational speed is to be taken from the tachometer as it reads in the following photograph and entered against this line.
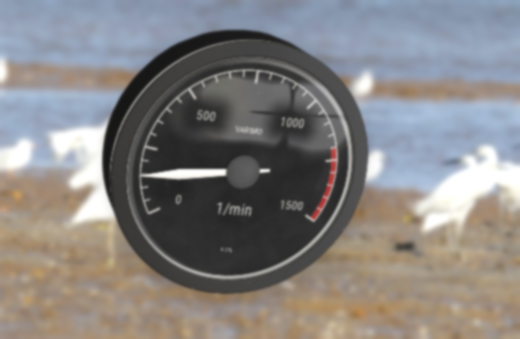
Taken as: 150 rpm
